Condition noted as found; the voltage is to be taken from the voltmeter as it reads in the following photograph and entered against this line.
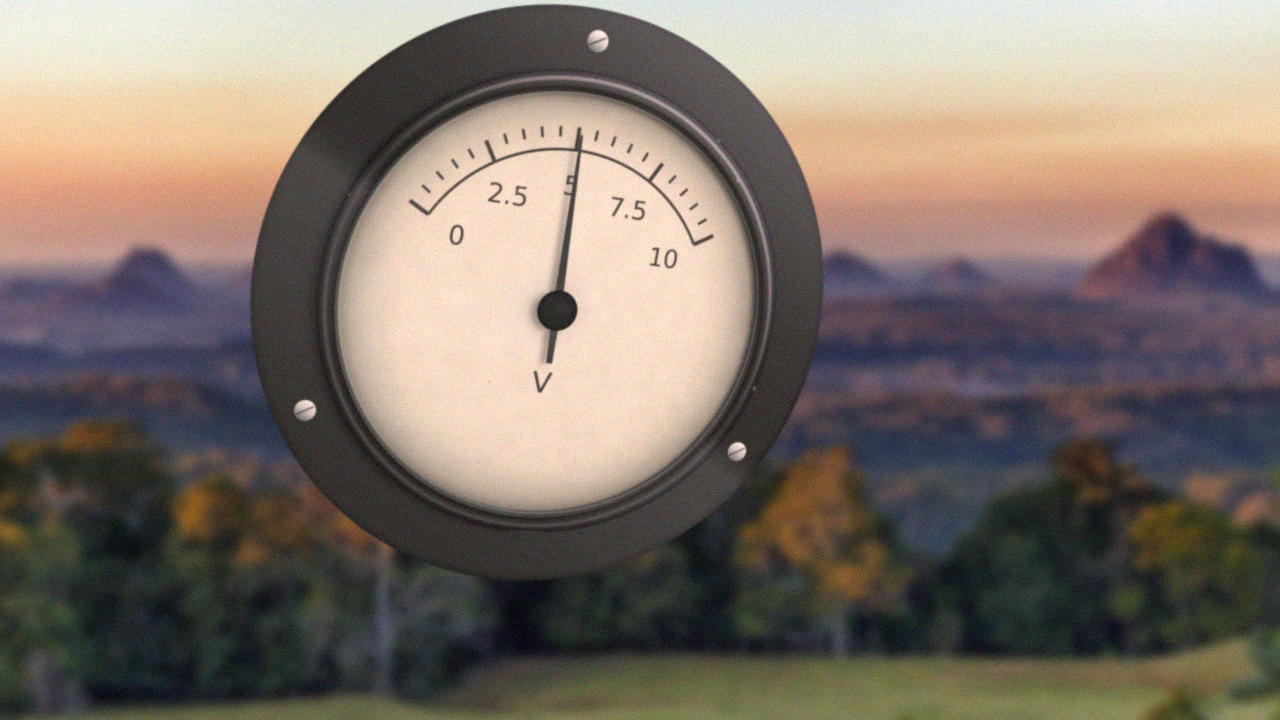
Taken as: 5 V
